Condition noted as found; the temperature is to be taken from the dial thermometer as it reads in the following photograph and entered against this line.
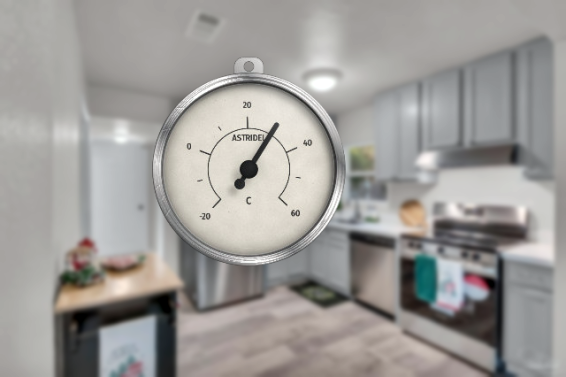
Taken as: 30 °C
